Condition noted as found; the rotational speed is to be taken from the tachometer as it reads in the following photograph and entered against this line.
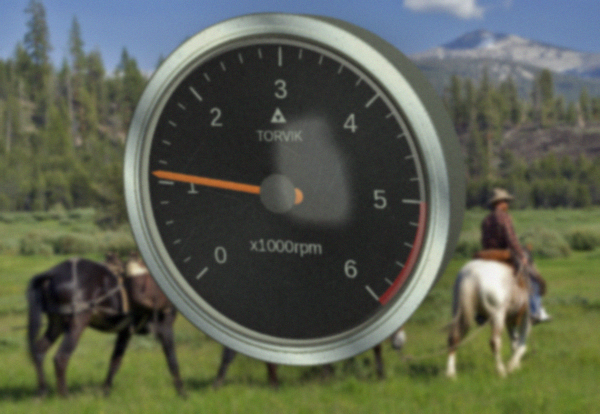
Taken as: 1100 rpm
